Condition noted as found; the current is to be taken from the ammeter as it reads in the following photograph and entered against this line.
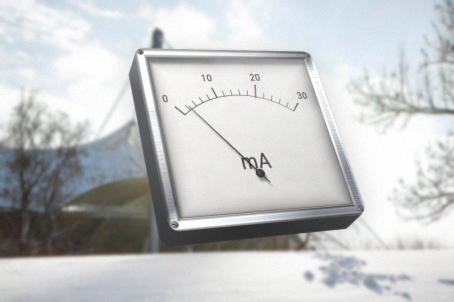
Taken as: 2 mA
